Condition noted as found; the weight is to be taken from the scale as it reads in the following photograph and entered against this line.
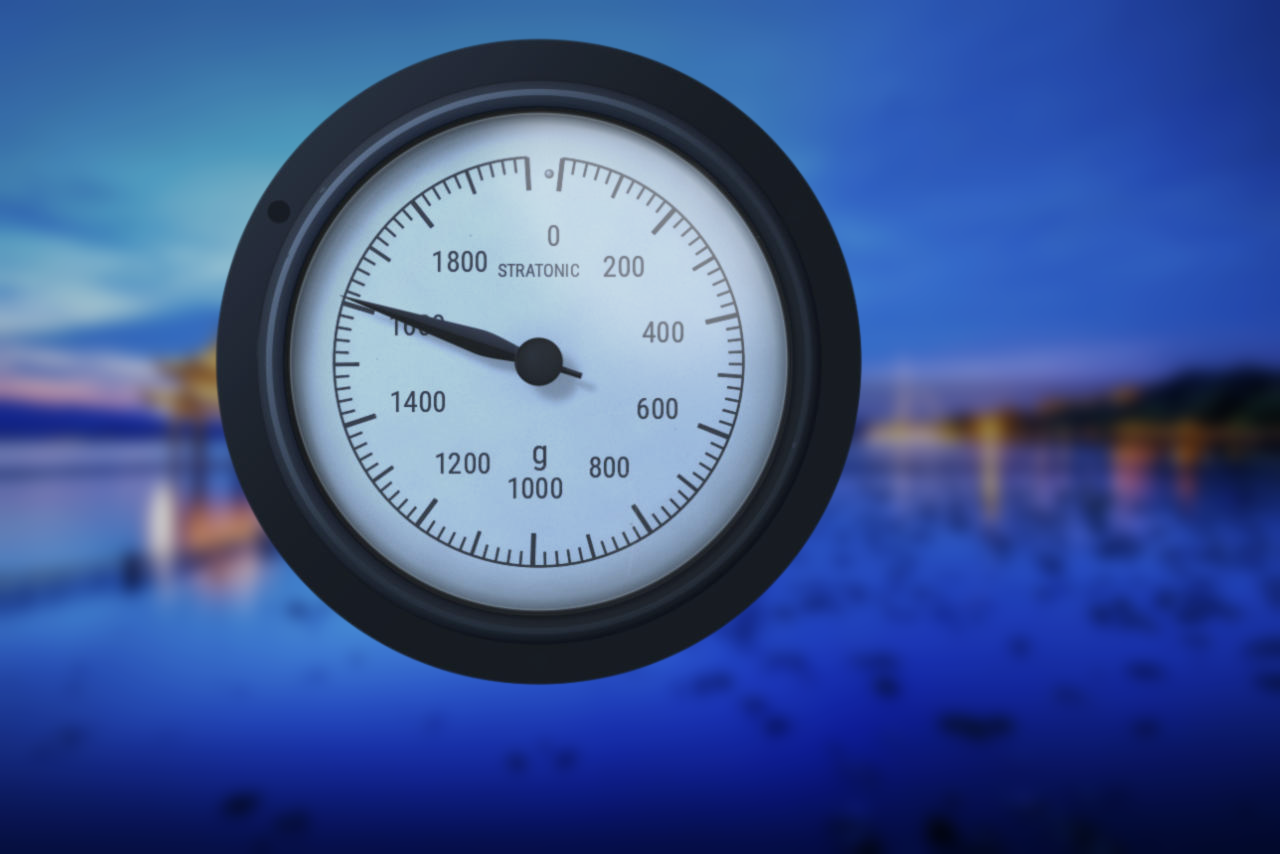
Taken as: 1610 g
